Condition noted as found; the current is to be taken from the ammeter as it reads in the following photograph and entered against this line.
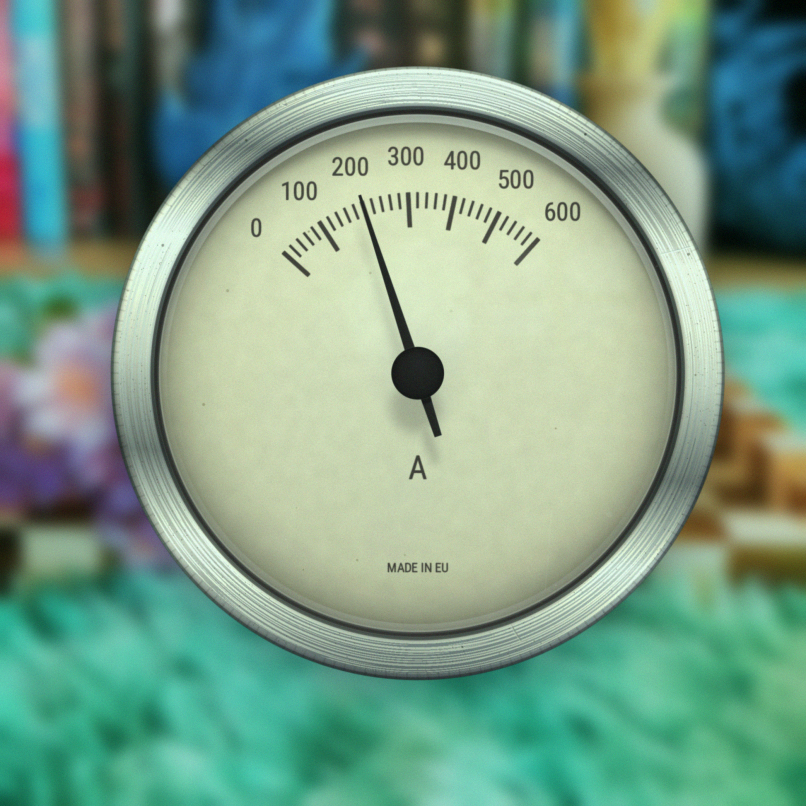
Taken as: 200 A
